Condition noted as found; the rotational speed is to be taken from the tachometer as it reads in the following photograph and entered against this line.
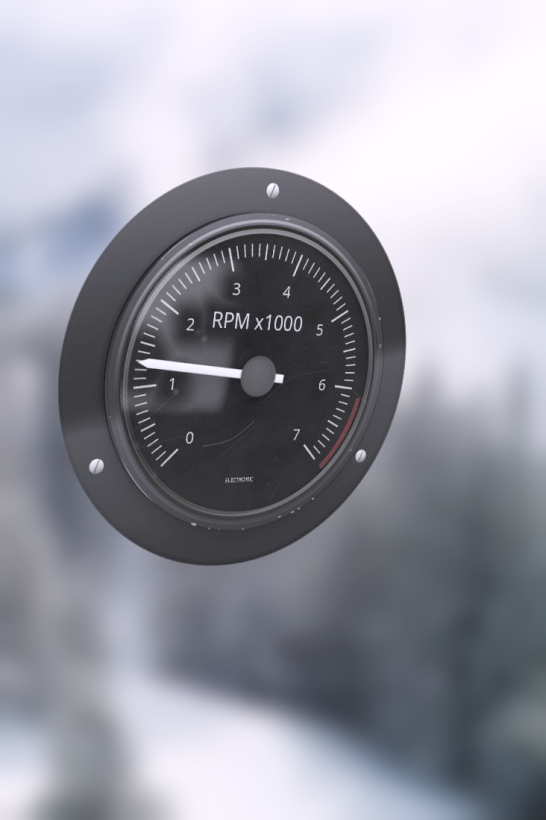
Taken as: 1300 rpm
